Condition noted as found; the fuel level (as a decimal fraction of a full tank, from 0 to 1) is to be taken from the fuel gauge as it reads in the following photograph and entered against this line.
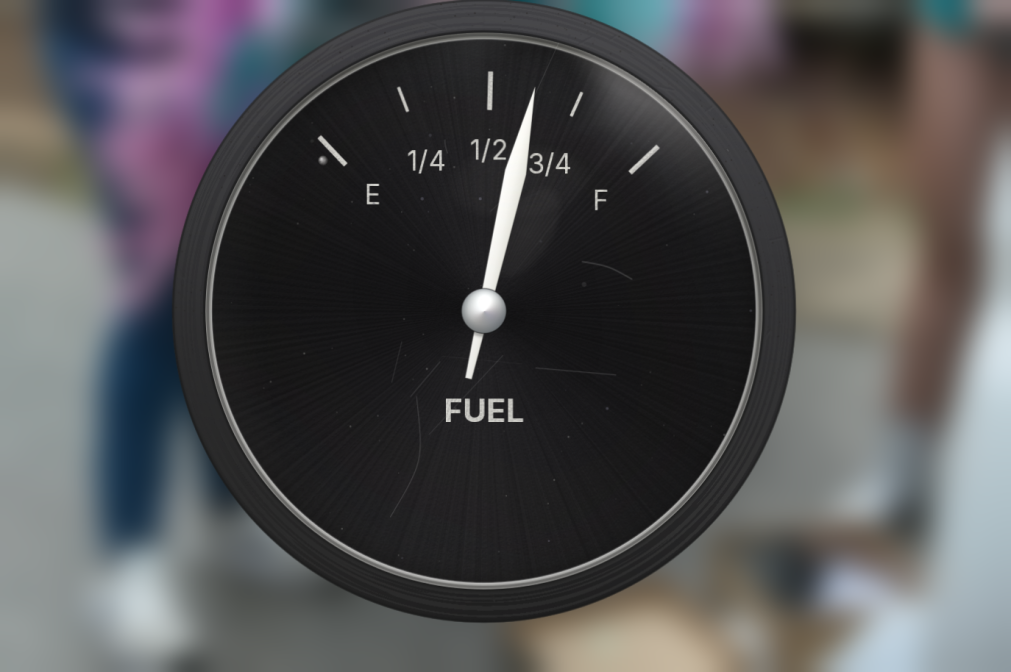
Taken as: 0.625
